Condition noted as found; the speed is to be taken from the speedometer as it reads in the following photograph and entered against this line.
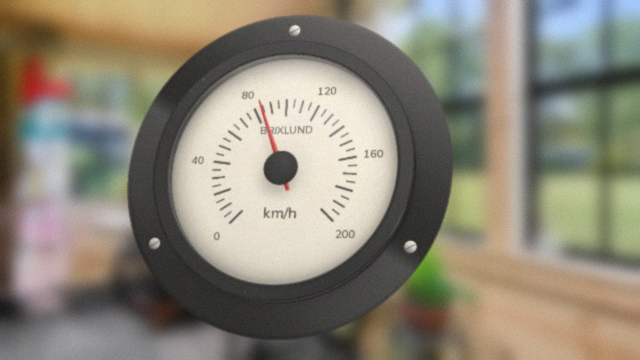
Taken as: 85 km/h
